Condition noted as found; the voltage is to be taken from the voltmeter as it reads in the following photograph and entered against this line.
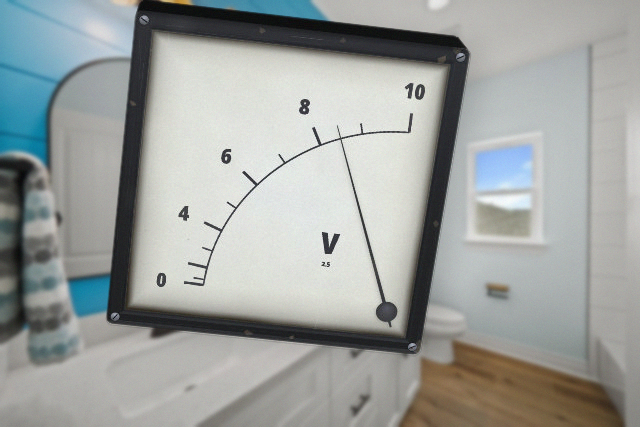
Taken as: 8.5 V
